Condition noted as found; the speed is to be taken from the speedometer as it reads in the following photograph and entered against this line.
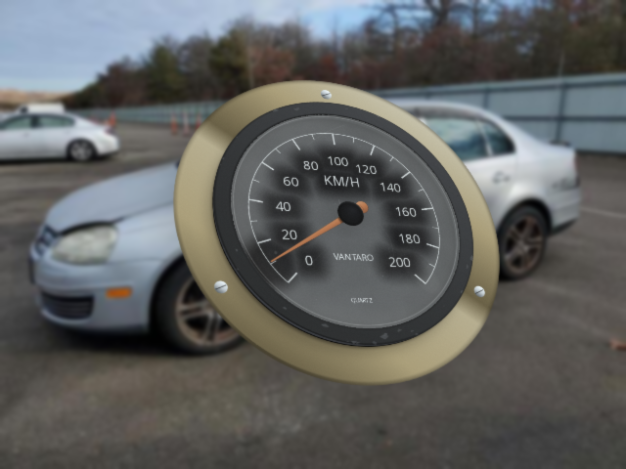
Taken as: 10 km/h
